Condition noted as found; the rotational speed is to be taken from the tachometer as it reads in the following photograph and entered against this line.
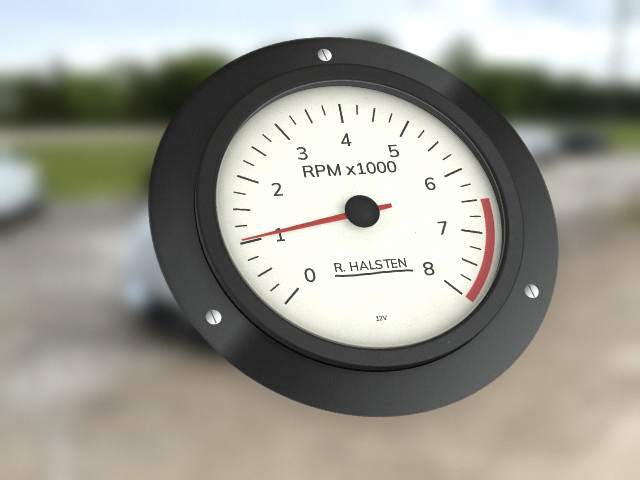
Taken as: 1000 rpm
